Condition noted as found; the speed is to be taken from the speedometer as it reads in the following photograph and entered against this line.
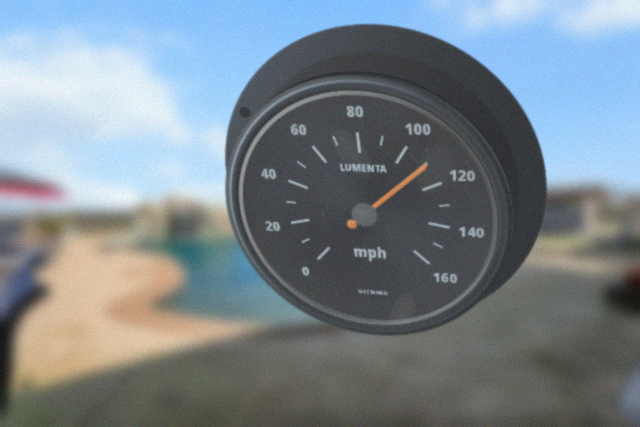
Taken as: 110 mph
